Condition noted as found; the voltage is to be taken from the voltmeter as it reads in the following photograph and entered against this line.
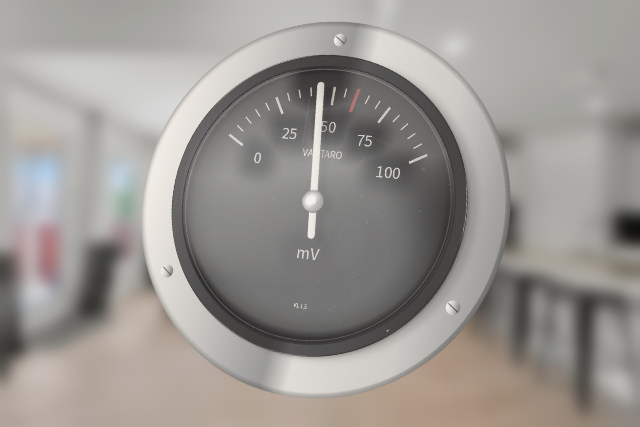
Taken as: 45 mV
